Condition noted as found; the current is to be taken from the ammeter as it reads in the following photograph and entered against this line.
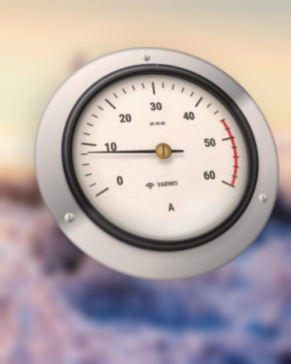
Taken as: 8 A
